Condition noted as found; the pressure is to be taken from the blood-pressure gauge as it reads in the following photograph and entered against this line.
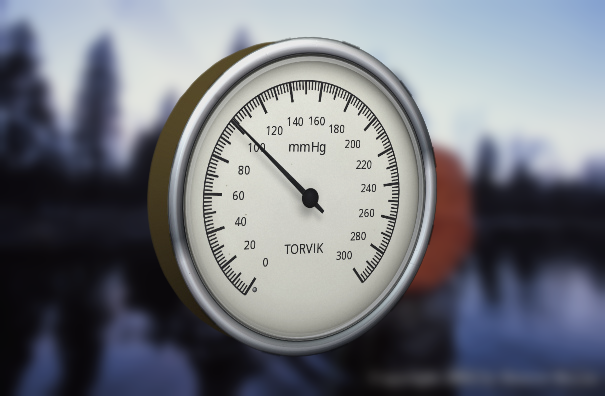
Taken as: 100 mmHg
